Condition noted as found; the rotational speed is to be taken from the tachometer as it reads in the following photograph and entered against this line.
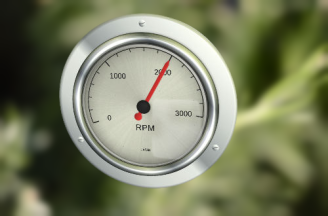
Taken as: 2000 rpm
